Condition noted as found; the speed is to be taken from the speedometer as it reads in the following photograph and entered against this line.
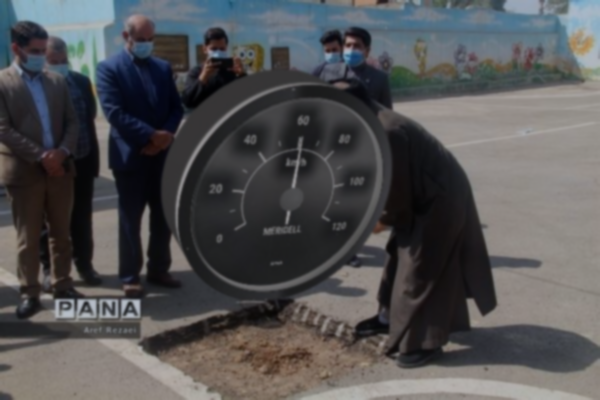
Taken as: 60 km/h
